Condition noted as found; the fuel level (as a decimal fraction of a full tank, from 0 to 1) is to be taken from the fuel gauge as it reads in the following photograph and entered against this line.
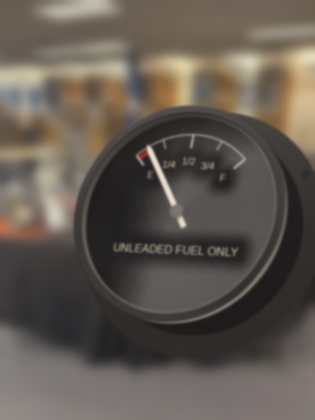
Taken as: 0.125
